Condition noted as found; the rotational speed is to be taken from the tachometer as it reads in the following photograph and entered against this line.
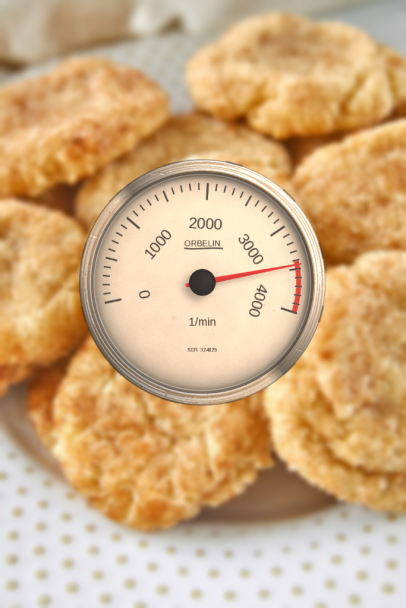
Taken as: 3450 rpm
